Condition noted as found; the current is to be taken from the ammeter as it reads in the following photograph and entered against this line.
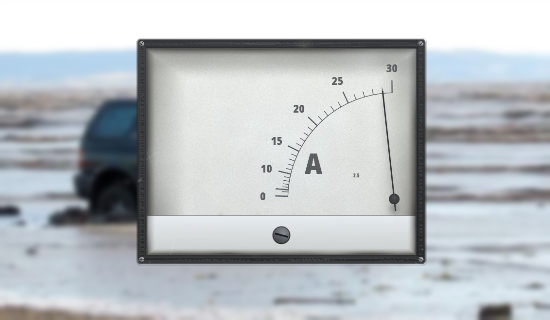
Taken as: 29 A
